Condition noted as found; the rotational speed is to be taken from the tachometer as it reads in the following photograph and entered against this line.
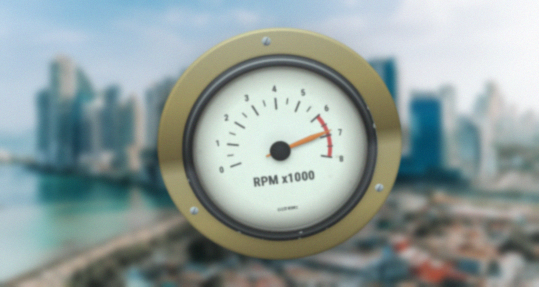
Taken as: 6750 rpm
